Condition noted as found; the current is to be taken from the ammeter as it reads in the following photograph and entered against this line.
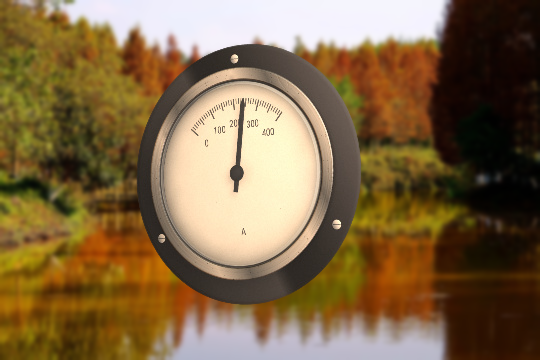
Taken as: 250 A
